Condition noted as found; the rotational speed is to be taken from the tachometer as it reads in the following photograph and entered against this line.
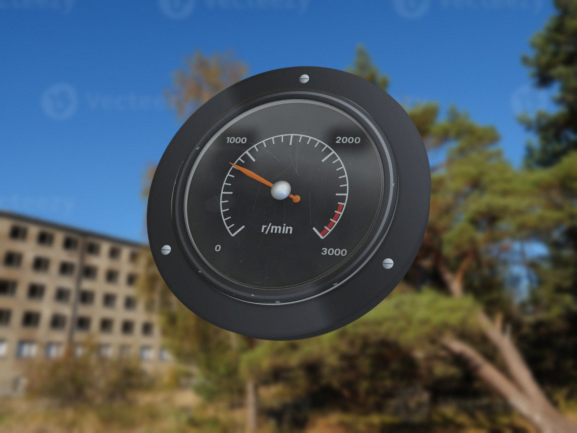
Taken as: 800 rpm
